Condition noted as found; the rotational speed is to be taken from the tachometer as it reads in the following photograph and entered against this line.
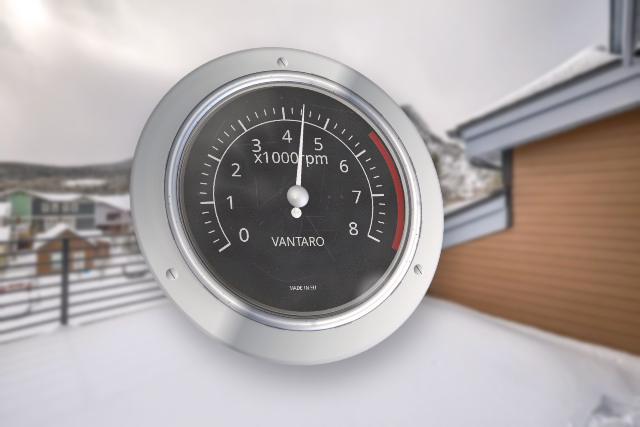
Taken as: 4400 rpm
